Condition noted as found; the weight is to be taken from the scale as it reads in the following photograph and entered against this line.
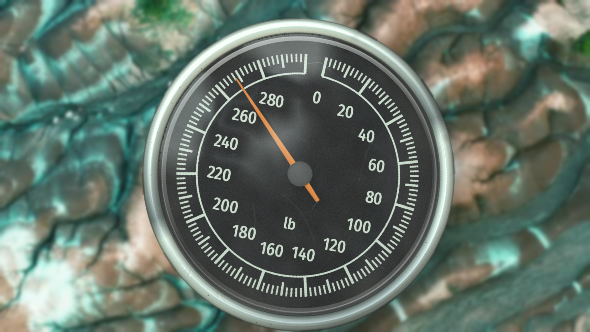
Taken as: 268 lb
